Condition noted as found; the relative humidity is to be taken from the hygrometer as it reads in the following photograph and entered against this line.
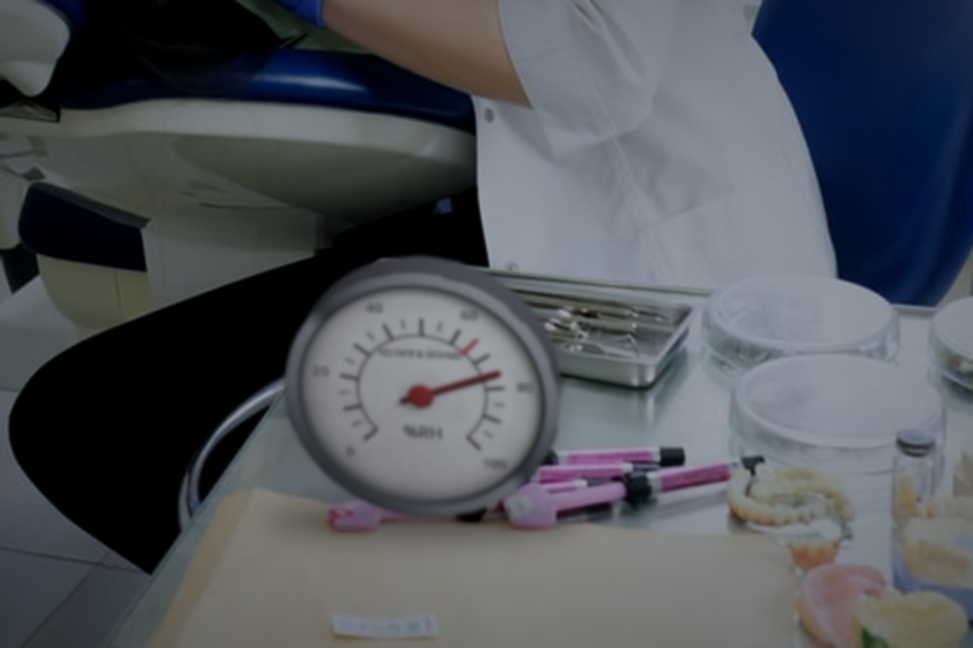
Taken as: 75 %
